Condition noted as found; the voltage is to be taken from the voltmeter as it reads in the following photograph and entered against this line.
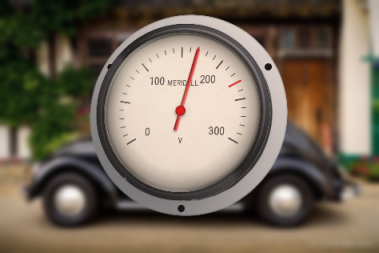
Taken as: 170 V
